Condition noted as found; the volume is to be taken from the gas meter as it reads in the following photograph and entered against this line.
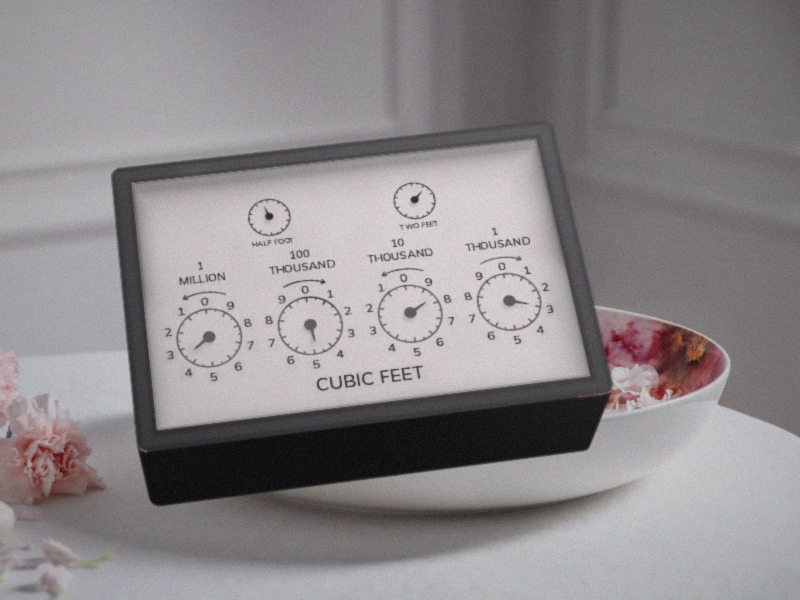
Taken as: 348300 ft³
